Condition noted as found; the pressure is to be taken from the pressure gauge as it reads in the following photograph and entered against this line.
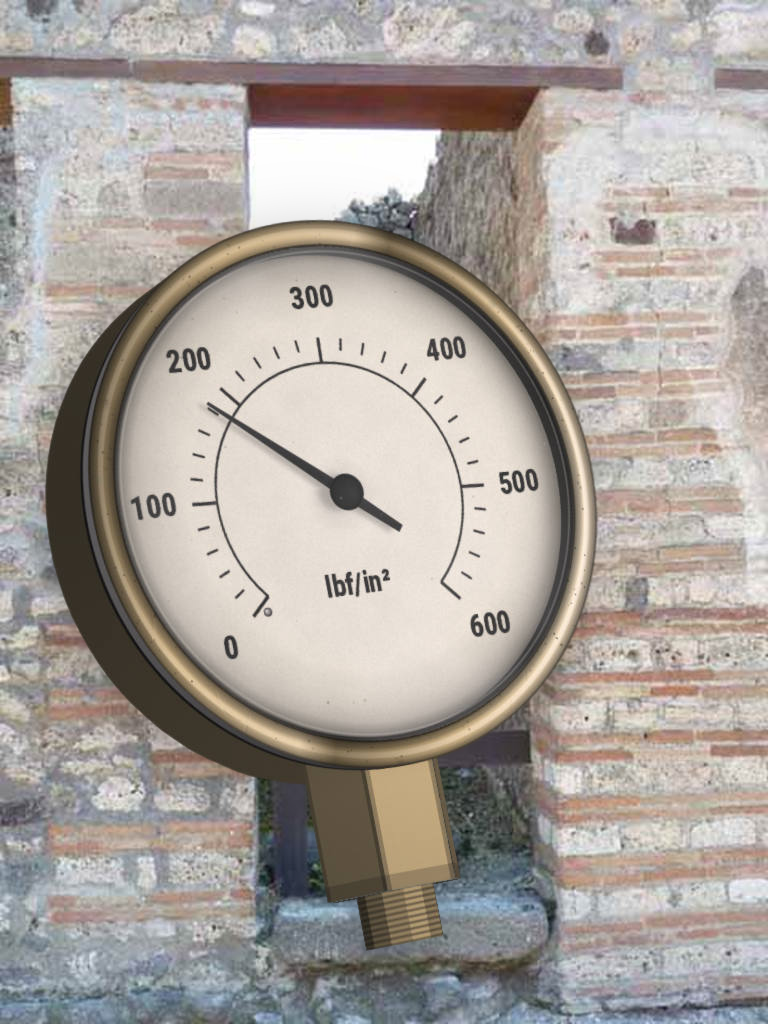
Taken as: 180 psi
